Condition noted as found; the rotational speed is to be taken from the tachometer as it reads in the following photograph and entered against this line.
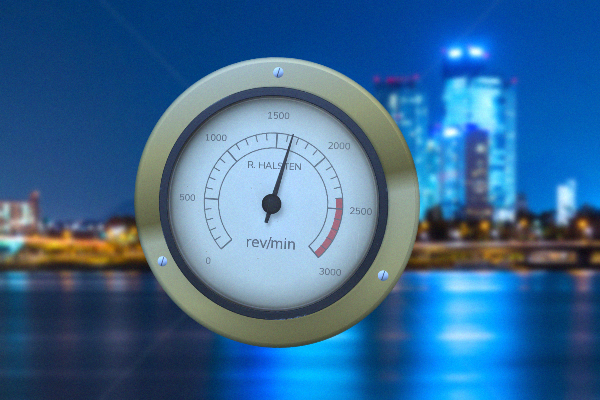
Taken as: 1650 rpm
